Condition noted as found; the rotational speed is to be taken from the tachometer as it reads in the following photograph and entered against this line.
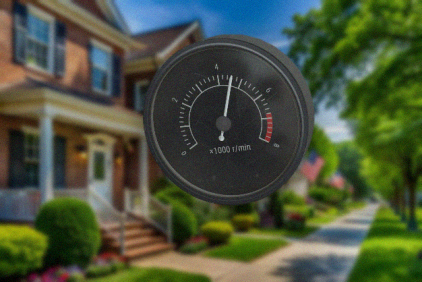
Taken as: 4600 rpm
